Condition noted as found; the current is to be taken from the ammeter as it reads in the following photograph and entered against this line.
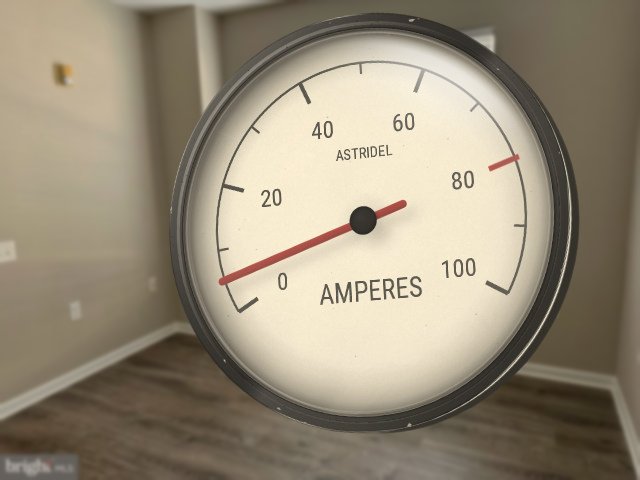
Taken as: 5 A
